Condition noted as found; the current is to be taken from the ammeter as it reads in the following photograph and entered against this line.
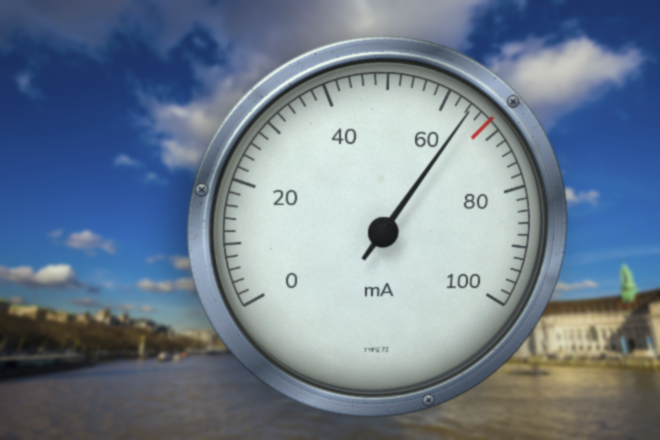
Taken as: 64 mA
